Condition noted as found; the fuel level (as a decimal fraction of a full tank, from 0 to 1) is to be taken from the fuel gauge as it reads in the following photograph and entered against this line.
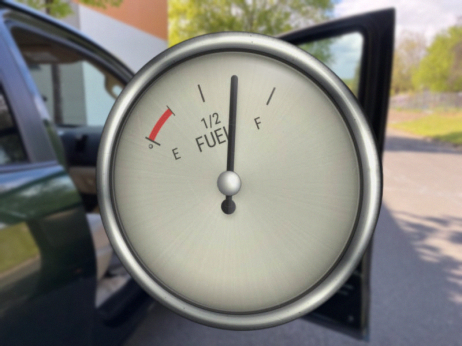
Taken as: 0.75
